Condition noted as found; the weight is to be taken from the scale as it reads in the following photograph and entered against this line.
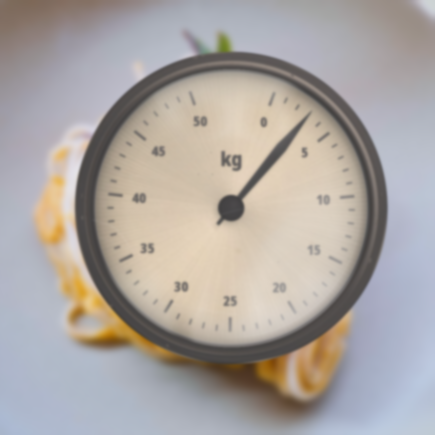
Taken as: 3 kg
